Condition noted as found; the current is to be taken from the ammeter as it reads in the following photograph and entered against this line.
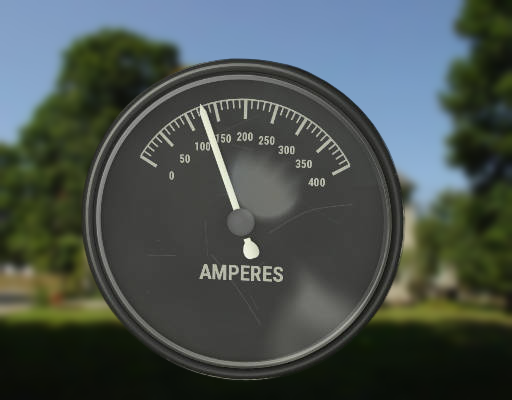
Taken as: 130 A
